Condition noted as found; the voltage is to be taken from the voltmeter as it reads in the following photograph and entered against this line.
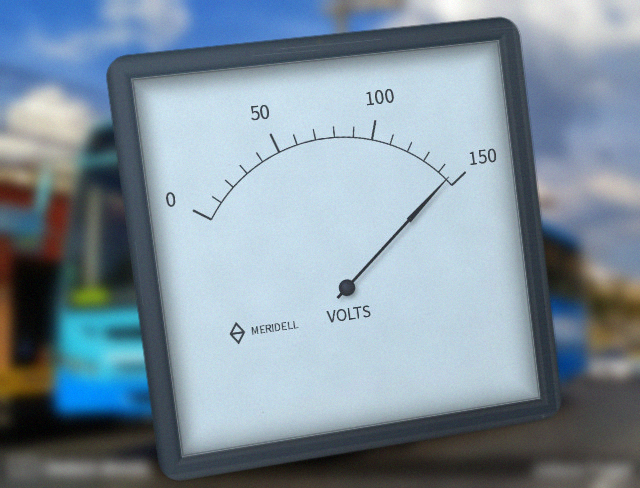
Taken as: 145 V
